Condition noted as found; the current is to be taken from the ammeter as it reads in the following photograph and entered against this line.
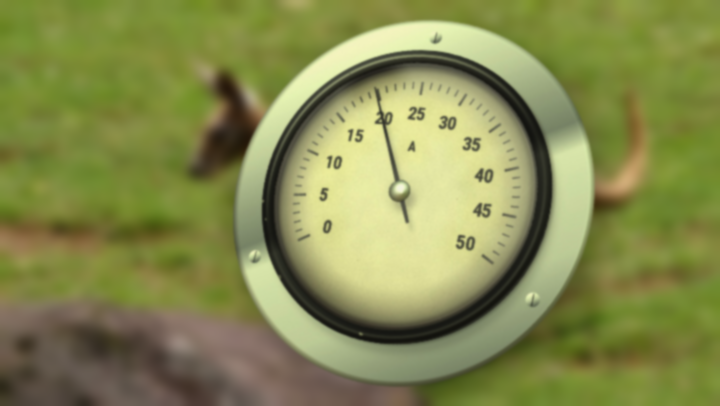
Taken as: 20 A
